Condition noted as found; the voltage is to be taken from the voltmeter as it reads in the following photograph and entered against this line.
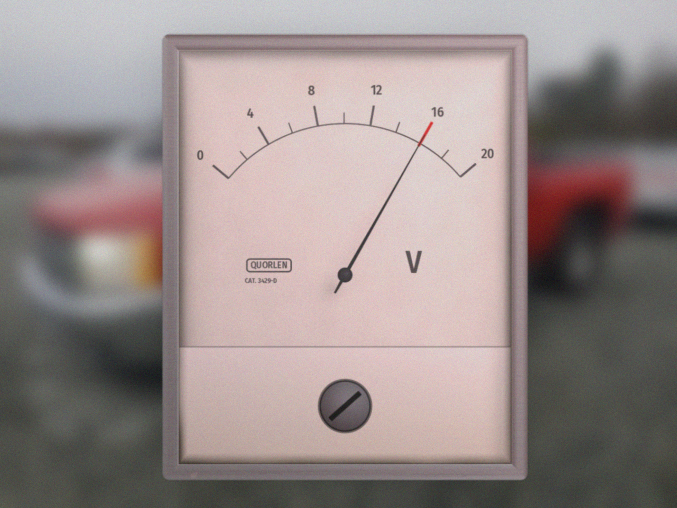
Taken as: 16 V
